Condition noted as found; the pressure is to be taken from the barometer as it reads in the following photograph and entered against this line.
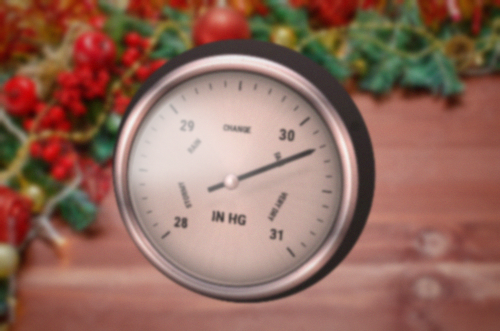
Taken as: 30.2 inHg
